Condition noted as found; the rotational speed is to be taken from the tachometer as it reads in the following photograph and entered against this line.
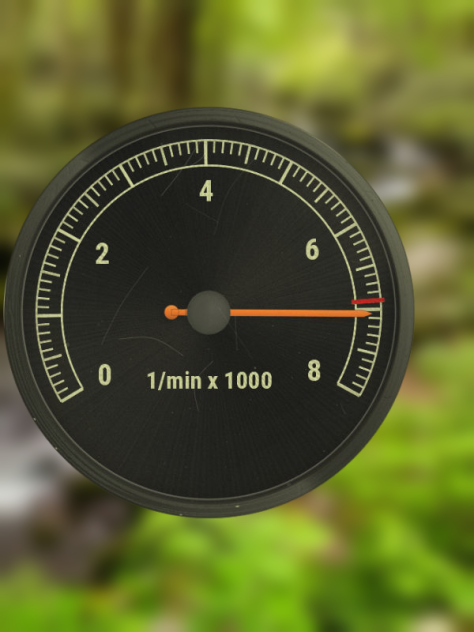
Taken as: 7050 rpm
